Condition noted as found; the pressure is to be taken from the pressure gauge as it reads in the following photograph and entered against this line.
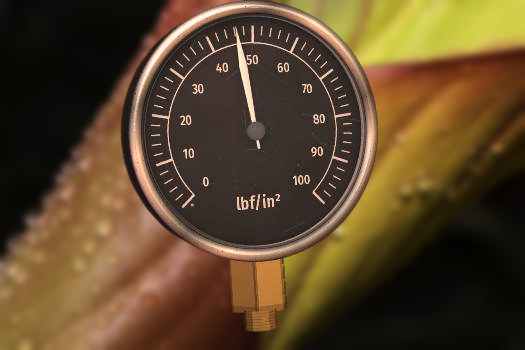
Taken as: 46 psi
